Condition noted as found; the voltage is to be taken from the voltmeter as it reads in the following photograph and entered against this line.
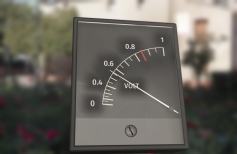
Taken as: 0.55 V
